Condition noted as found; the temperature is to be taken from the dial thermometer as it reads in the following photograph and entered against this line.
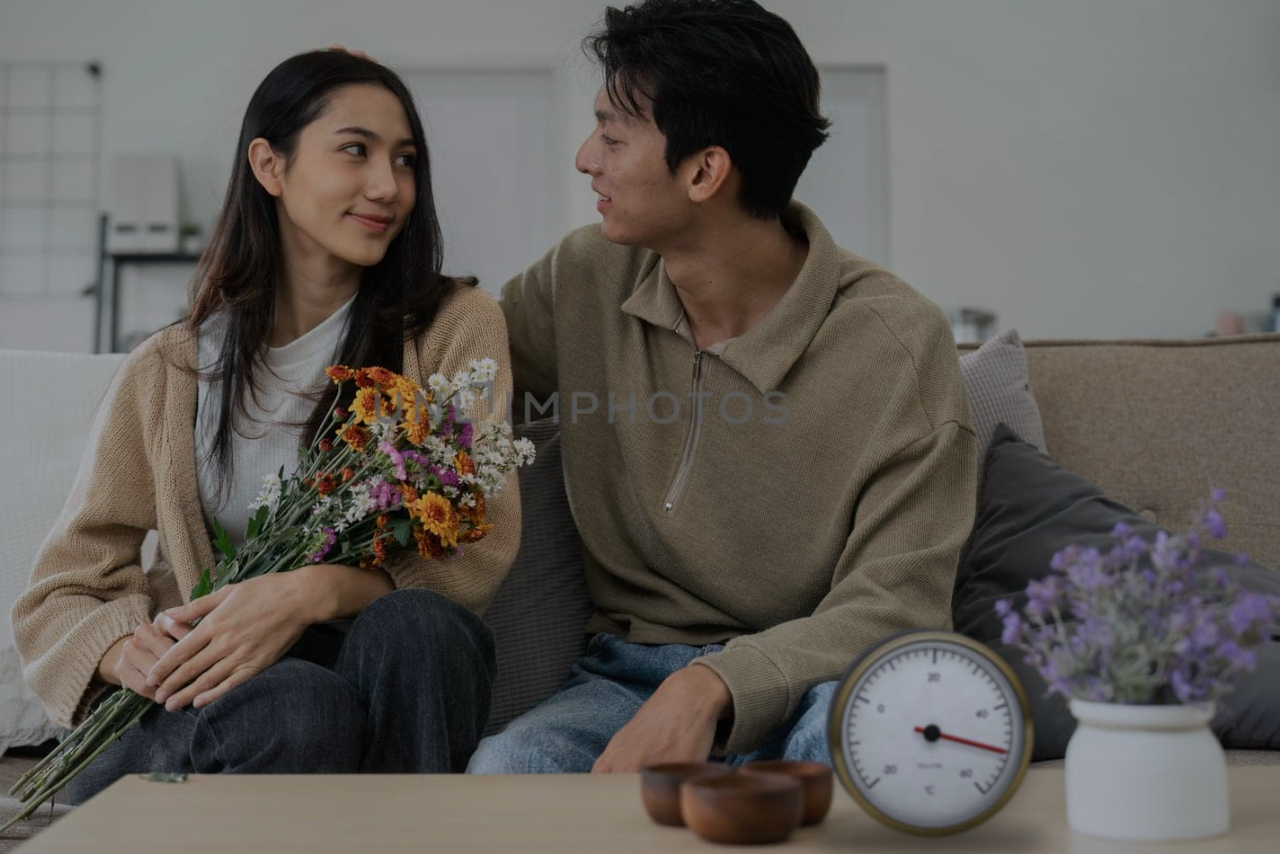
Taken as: 50 °C
